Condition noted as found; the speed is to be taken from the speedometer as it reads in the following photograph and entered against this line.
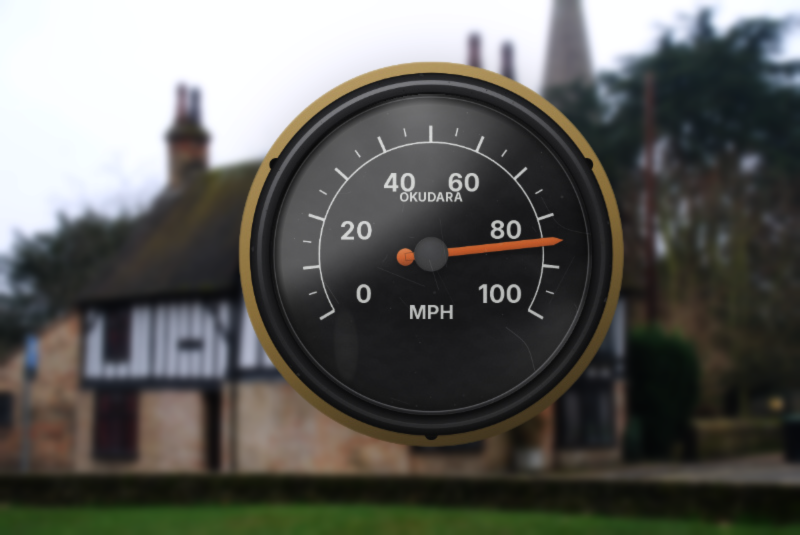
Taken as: 85 mph
